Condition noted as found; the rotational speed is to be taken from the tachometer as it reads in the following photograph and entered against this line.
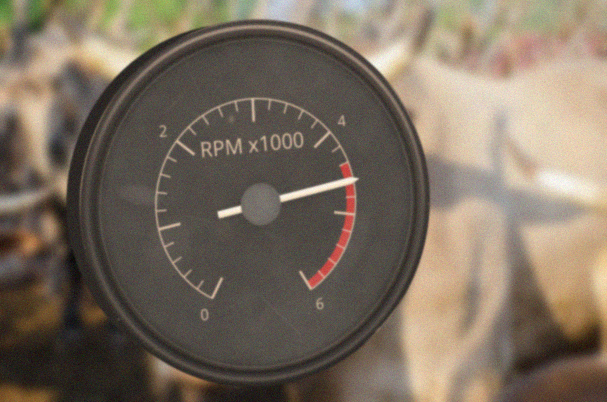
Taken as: 4600 rpm
